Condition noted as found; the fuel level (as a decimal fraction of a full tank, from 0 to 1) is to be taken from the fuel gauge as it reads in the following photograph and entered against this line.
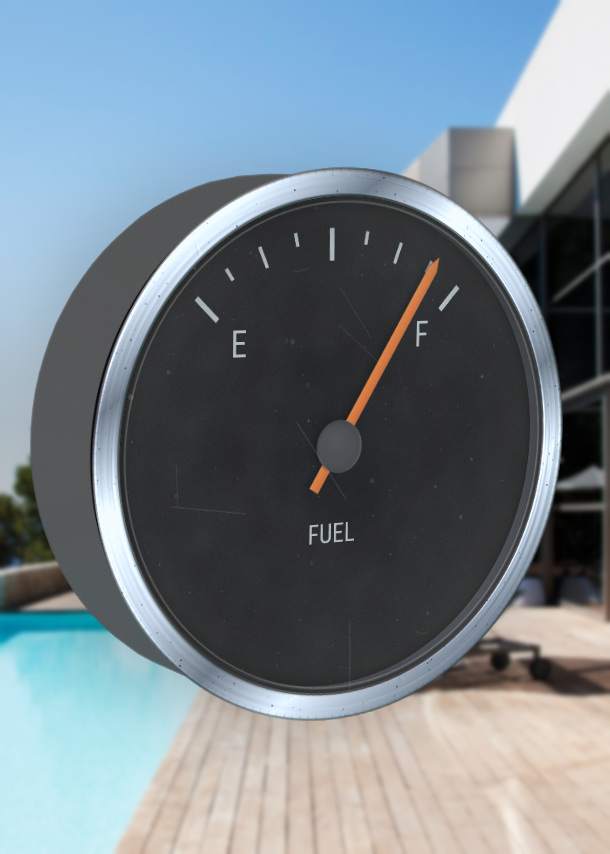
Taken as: 0.875
